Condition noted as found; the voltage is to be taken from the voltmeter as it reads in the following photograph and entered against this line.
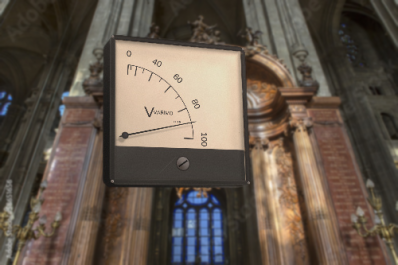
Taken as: 90 V
